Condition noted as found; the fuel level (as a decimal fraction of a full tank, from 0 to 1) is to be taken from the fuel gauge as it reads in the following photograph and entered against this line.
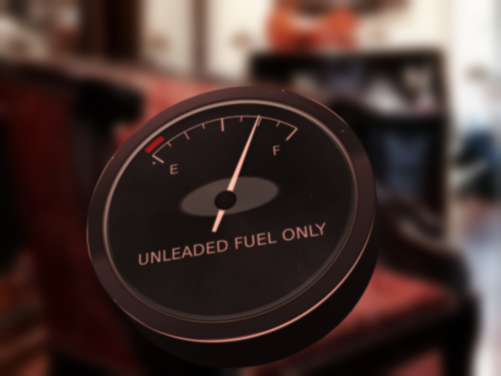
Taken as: 0.75
